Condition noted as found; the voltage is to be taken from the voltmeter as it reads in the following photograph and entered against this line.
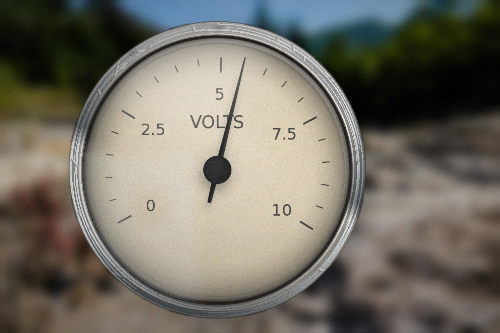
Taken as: 5.5 V
